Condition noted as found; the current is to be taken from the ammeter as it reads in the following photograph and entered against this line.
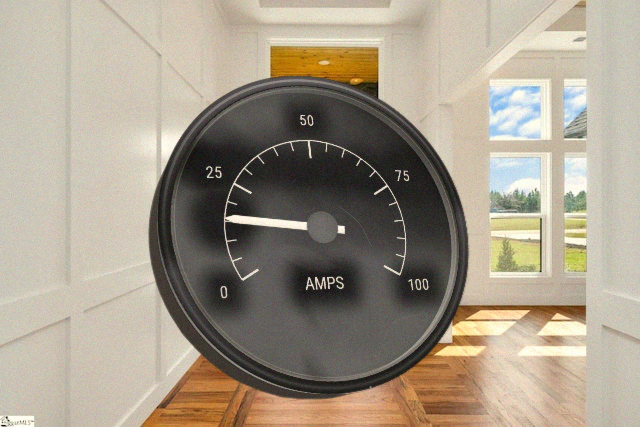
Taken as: 15 A
